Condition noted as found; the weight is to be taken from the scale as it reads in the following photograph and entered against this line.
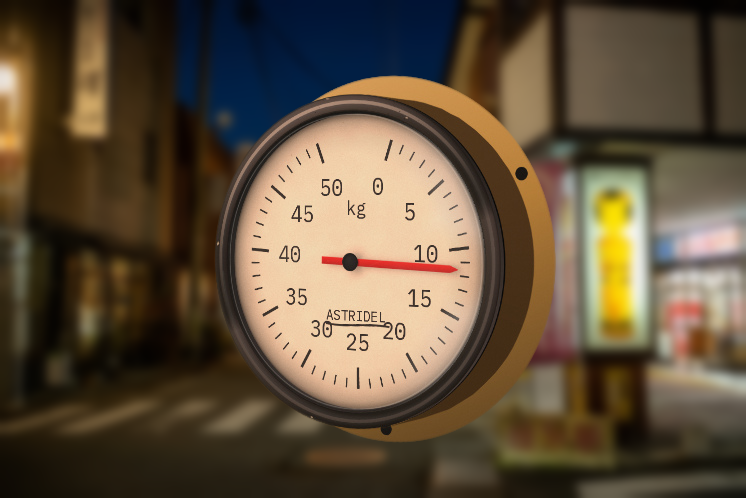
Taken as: 11.5 kg
